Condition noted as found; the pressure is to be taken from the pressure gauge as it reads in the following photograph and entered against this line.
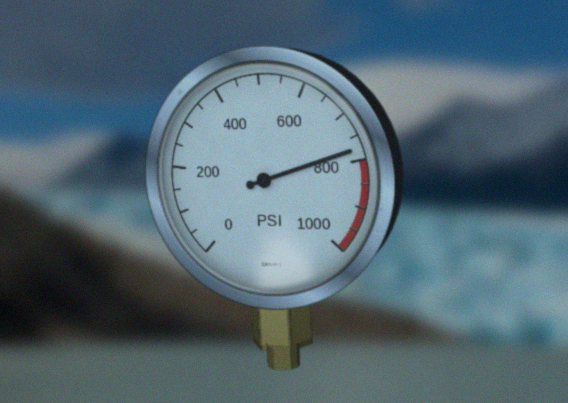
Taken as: 775 psi
